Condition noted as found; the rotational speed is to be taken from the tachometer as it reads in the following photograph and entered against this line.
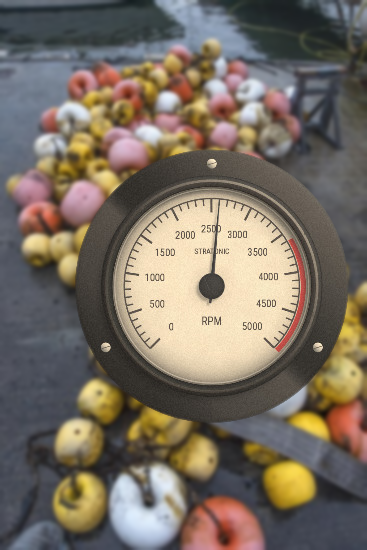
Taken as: 2600 rpm
